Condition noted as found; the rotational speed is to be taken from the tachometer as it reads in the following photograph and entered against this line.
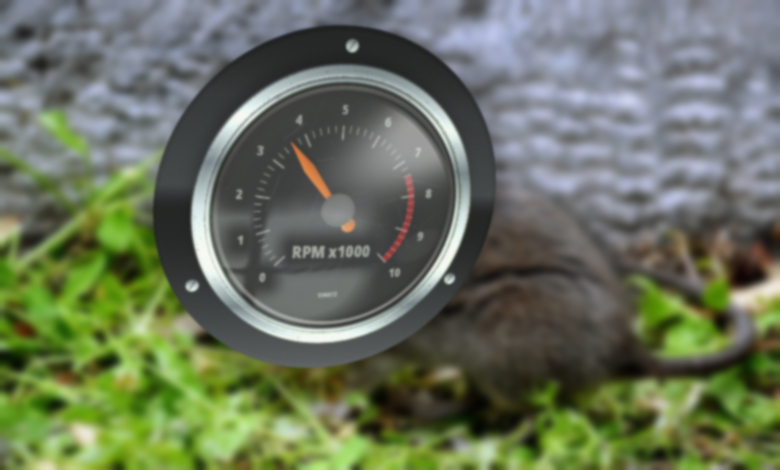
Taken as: 3600 rpm
